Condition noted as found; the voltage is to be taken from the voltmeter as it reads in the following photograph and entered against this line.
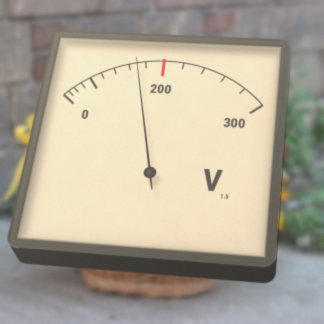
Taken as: 170 V
